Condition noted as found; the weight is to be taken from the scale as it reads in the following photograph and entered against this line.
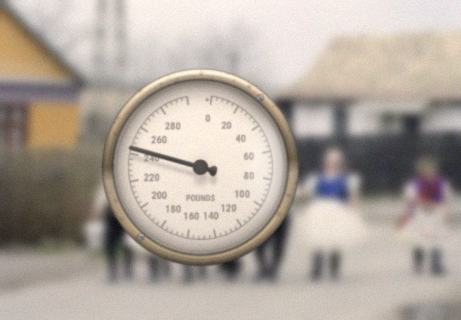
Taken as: 244 lb
